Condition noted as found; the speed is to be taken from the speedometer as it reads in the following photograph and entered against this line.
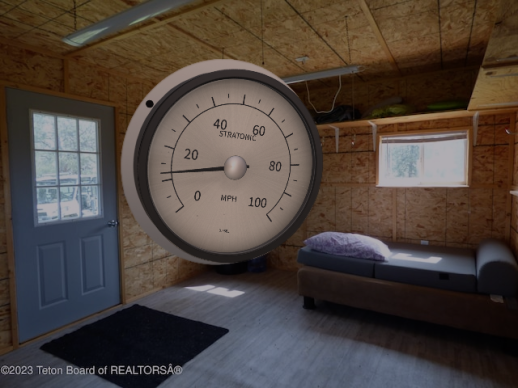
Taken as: 12.5 mph
